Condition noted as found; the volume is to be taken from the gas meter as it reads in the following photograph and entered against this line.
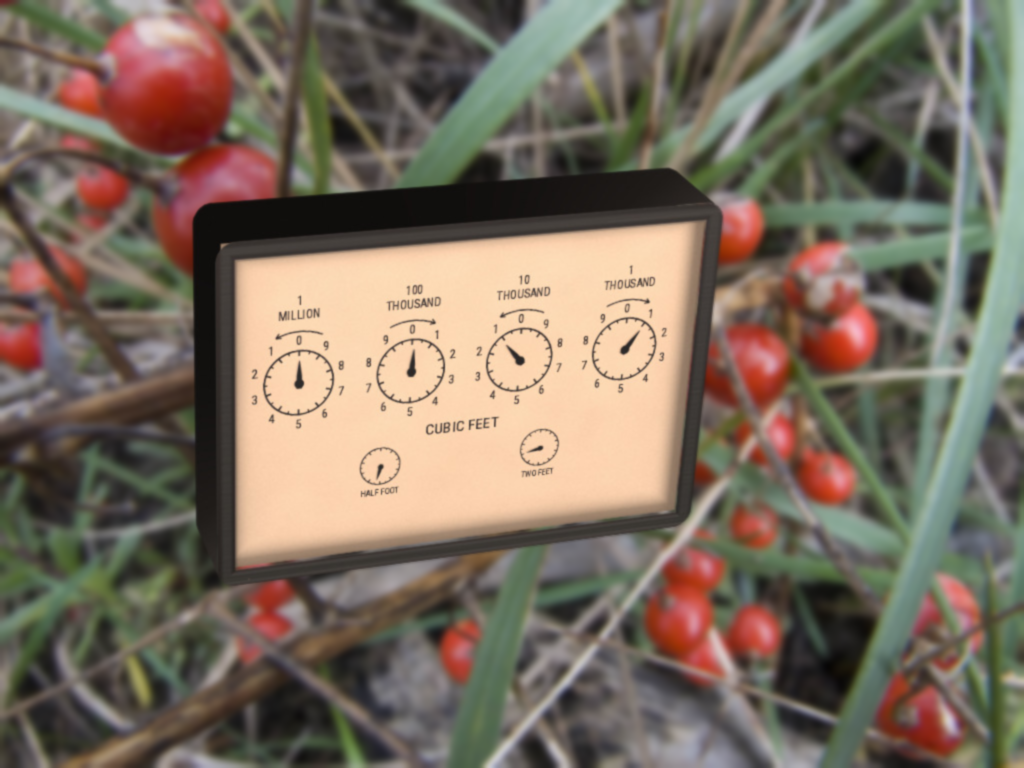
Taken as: 1100 ft³
